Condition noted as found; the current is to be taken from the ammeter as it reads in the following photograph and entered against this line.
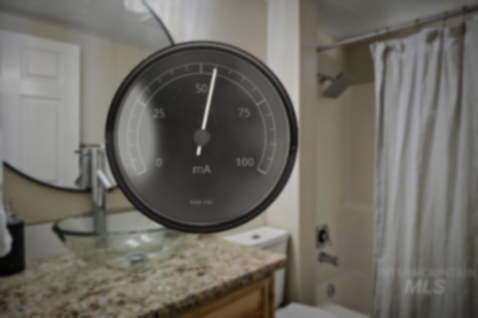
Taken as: 55 mA
